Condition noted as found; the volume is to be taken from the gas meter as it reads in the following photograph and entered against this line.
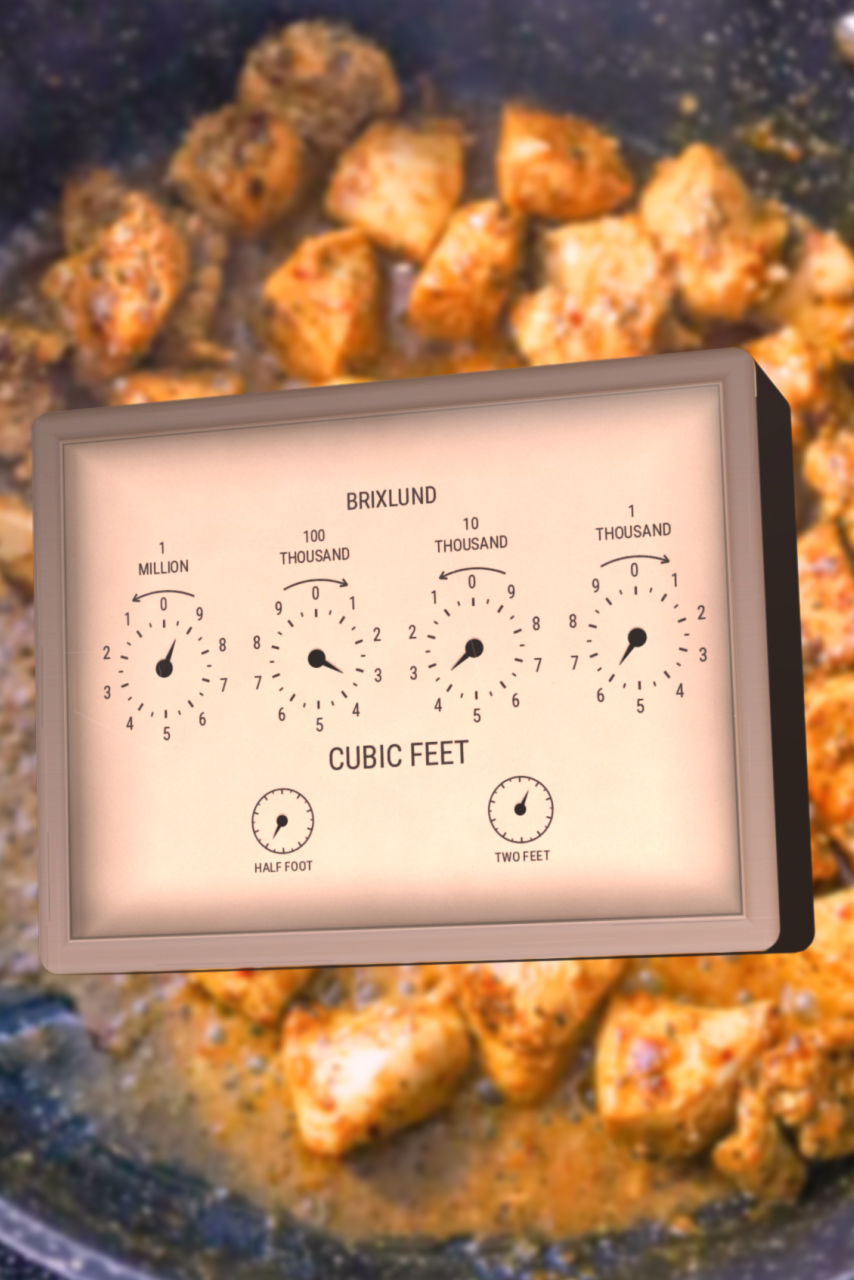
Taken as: 933600 ft³
